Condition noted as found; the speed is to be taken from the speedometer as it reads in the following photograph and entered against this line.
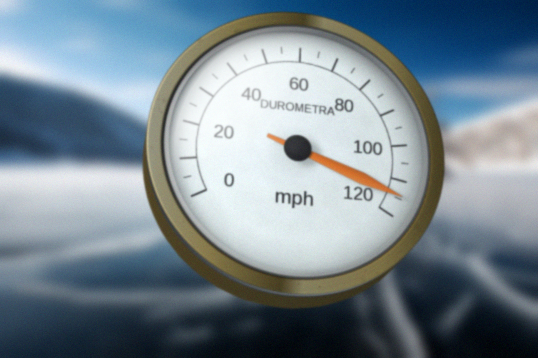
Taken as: 115 mph
